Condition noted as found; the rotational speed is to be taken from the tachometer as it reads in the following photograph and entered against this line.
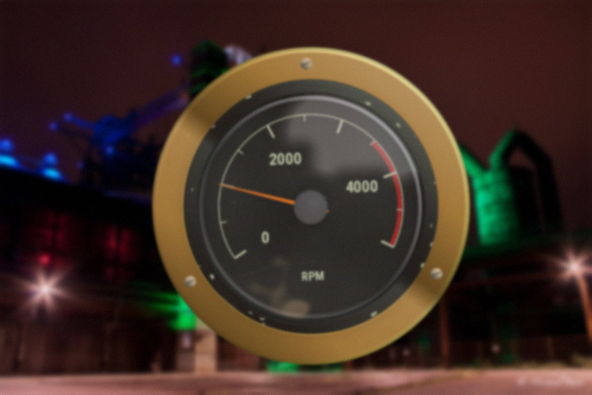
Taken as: 1000 rpm
